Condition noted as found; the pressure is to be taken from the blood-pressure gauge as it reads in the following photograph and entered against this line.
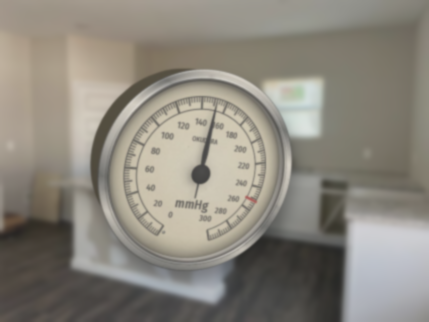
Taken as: 150 mmHg
